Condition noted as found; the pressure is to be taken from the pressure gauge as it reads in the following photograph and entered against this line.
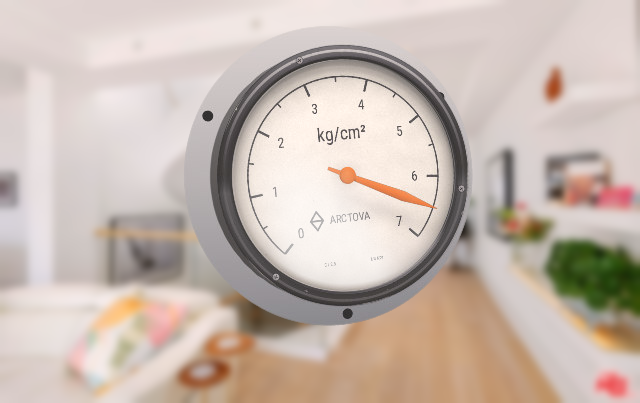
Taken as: 6.5 kg/cm²
